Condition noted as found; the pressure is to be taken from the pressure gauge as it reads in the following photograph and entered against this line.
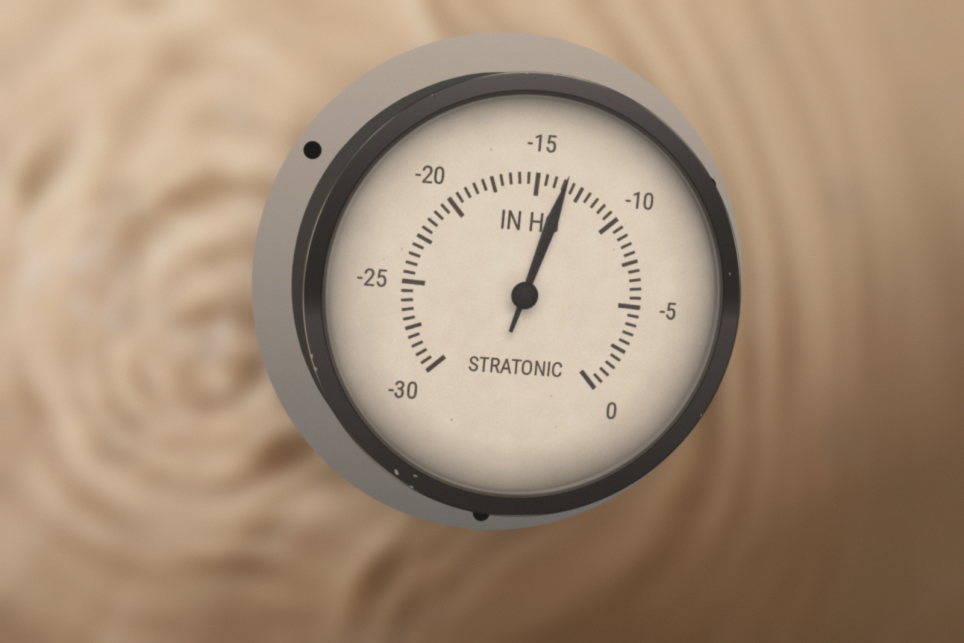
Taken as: -13.5 inHg
